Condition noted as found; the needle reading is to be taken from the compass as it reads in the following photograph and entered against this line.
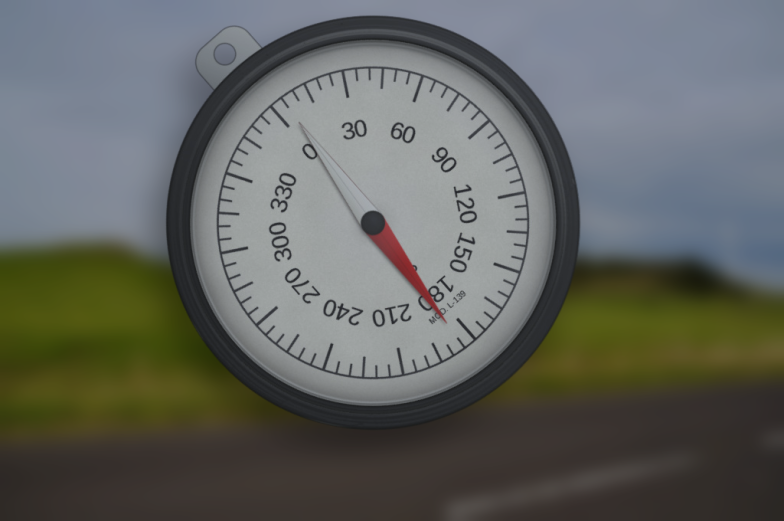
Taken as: 185 °
